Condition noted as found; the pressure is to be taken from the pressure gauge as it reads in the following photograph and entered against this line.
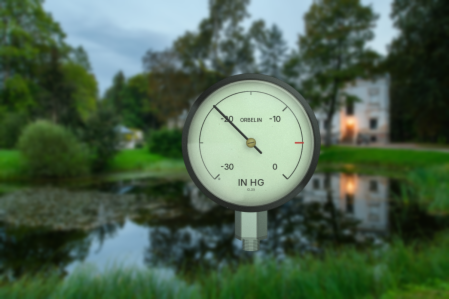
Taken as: -20 inHg
